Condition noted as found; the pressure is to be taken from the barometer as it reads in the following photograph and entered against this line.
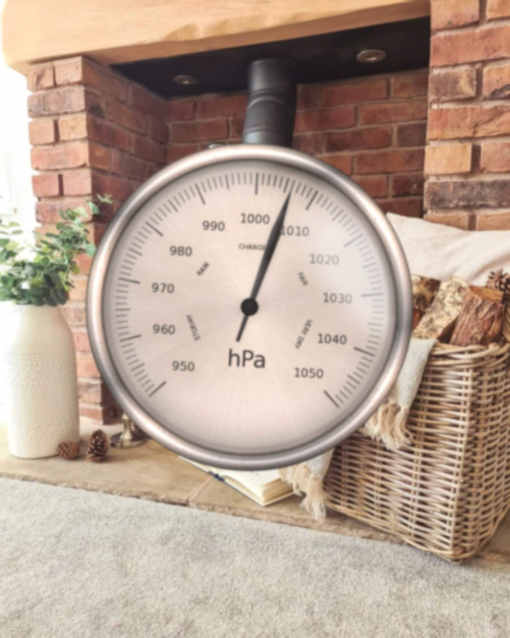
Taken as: 1006 hPa
